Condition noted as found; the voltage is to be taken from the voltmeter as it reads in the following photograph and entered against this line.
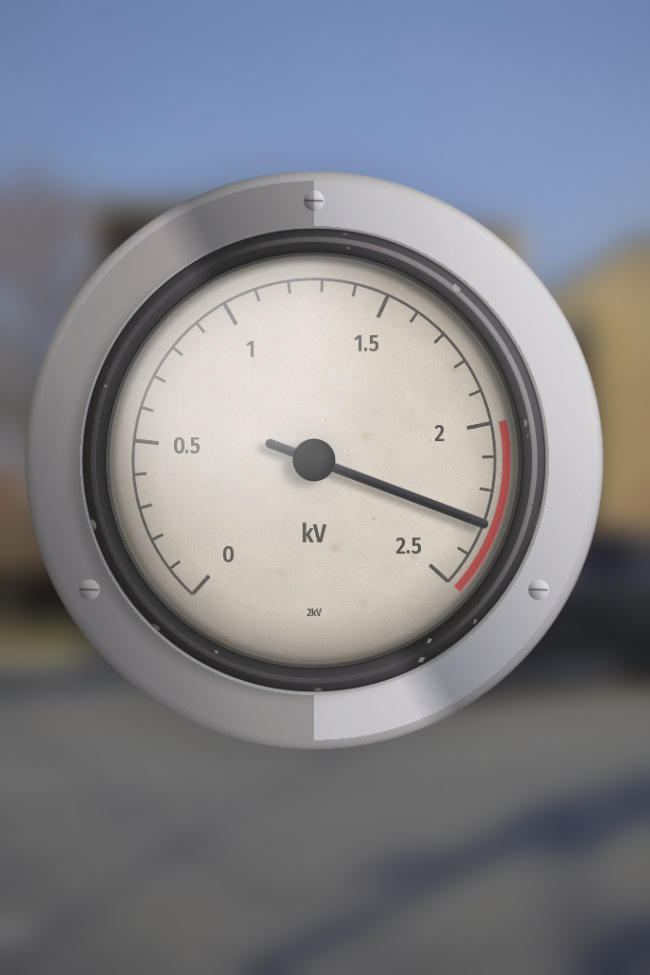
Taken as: 2.3 kV
